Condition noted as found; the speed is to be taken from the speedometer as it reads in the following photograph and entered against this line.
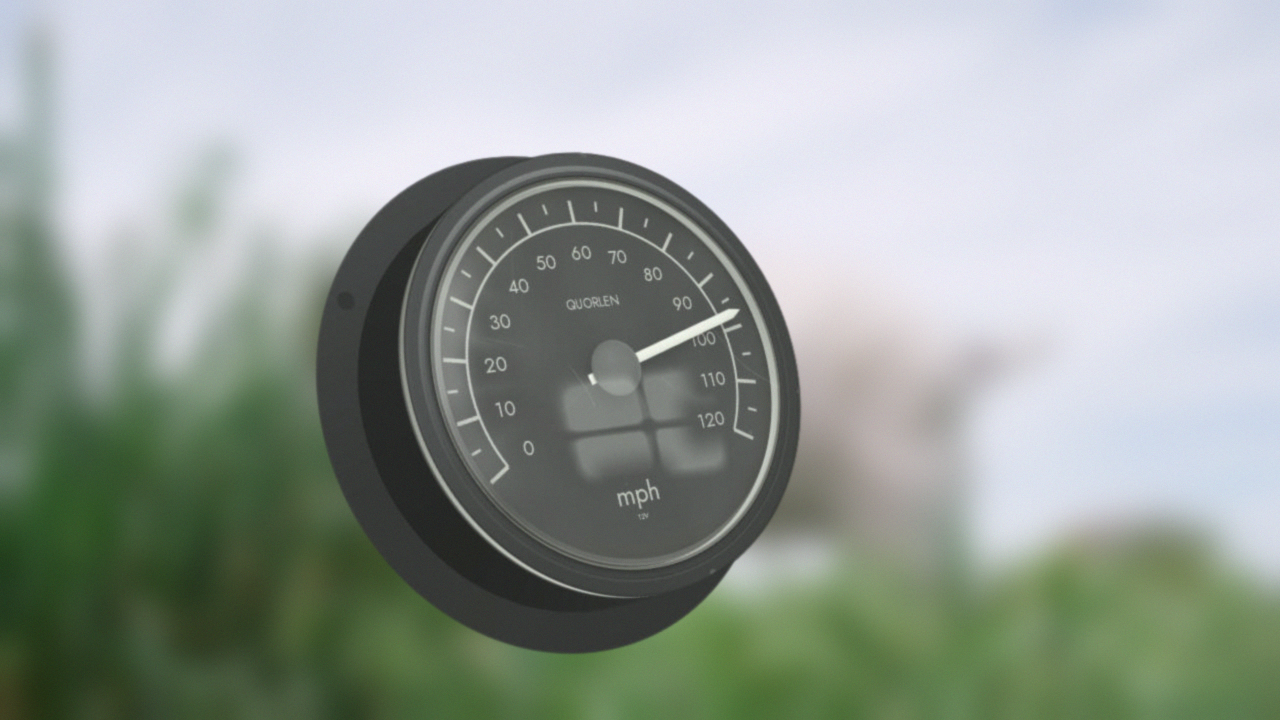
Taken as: 97.5 mph
